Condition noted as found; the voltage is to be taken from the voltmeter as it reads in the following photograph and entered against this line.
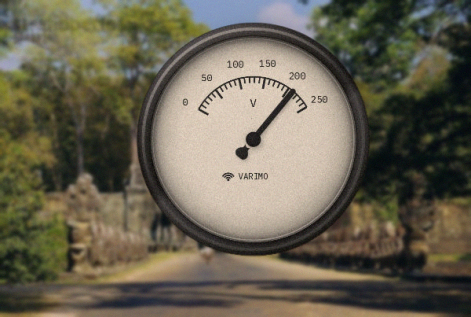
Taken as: 210 V
